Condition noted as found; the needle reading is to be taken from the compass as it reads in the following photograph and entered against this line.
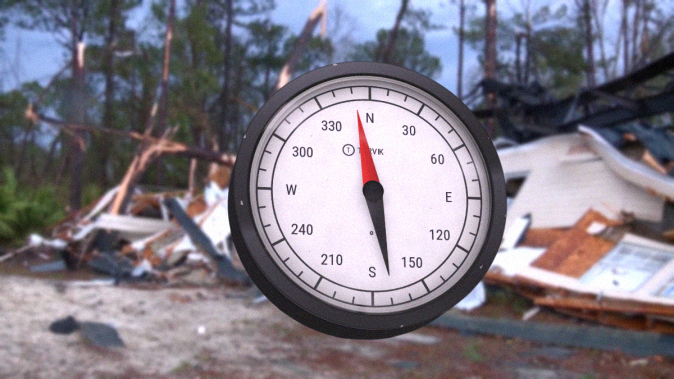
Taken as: 350 °
